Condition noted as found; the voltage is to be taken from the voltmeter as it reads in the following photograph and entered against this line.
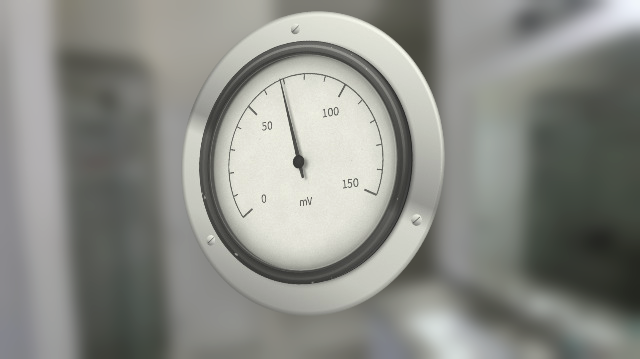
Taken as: 70 mV
